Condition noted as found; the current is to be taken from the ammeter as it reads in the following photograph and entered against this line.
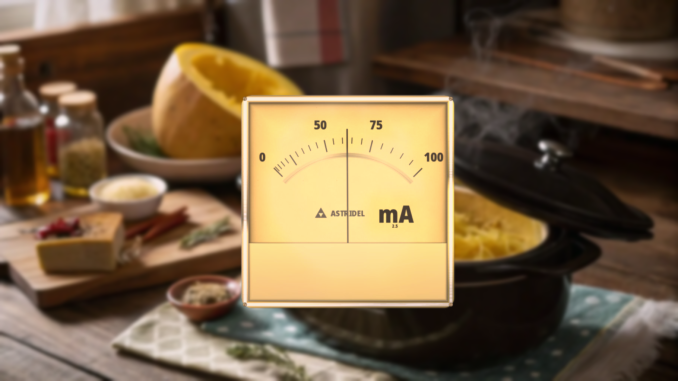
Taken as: 62.5 mA
